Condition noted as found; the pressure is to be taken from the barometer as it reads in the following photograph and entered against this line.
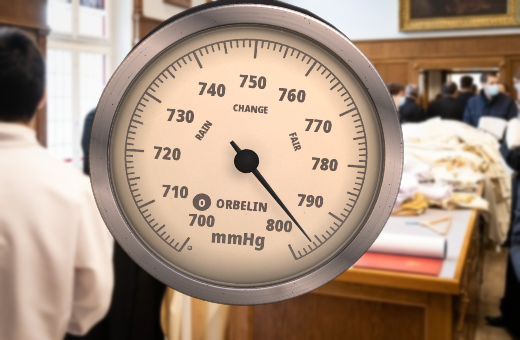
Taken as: 796 mmHg
